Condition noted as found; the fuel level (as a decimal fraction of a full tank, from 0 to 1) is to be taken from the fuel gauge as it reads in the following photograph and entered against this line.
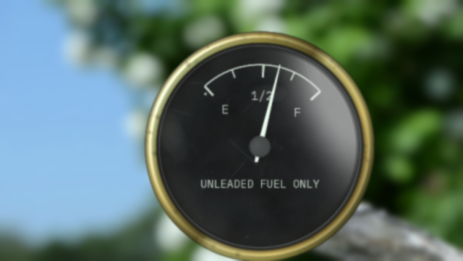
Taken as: 0.625
